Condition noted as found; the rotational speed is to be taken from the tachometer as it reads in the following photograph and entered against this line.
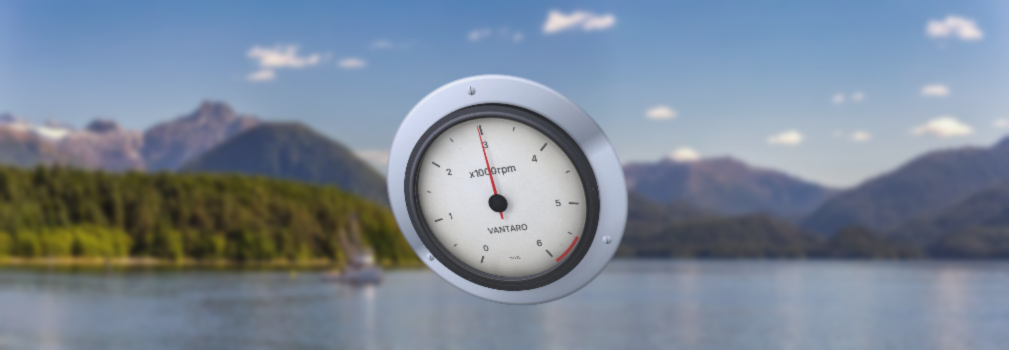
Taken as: 3000 rpm
